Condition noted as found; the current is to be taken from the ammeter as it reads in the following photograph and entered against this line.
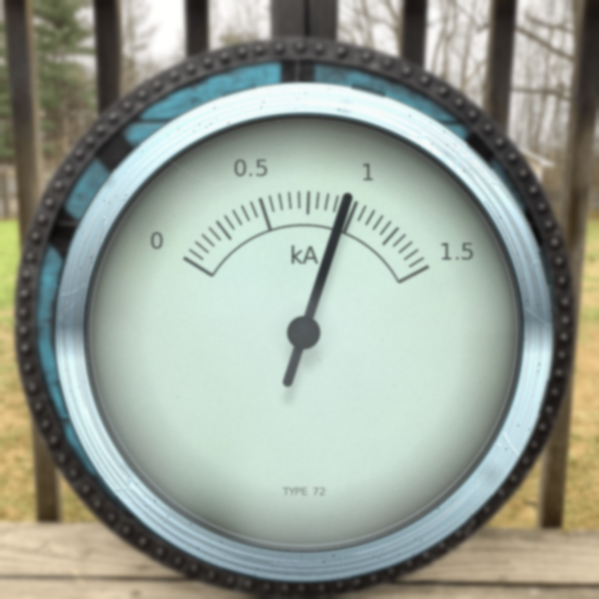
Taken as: 0.95 kA
